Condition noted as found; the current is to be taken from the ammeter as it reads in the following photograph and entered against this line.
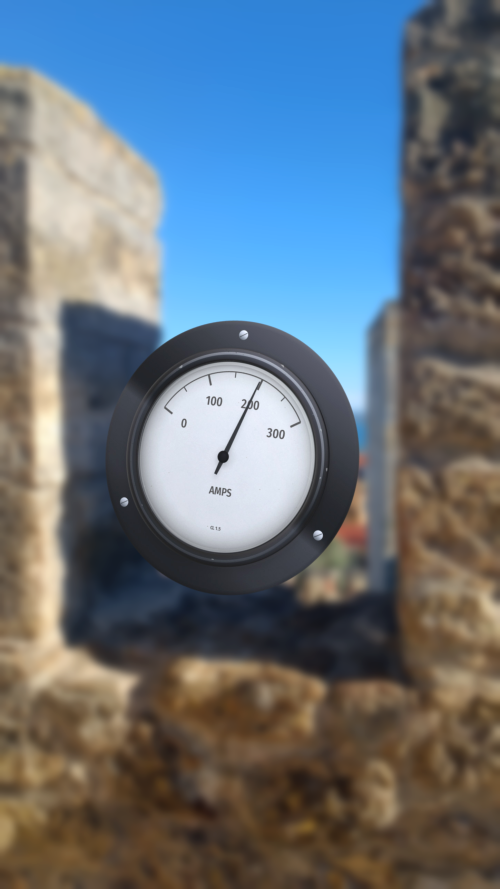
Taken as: 200 A
